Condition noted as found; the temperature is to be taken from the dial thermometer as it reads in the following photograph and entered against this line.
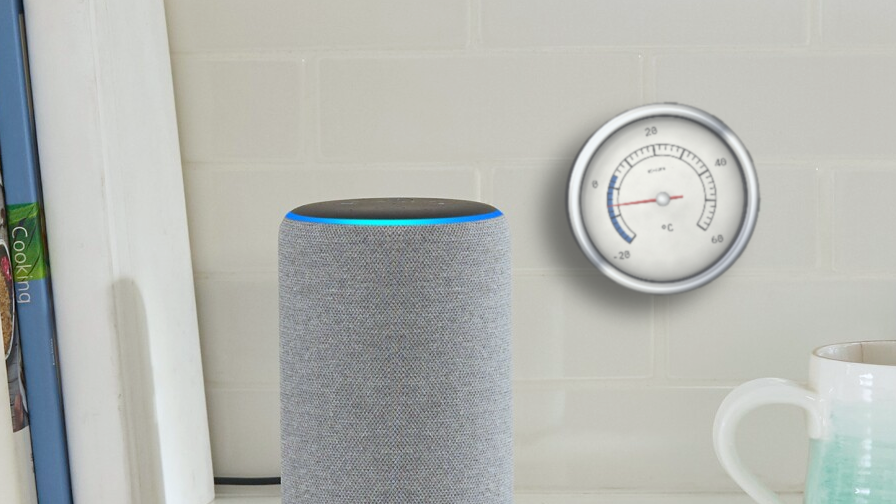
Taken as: -6 °C
